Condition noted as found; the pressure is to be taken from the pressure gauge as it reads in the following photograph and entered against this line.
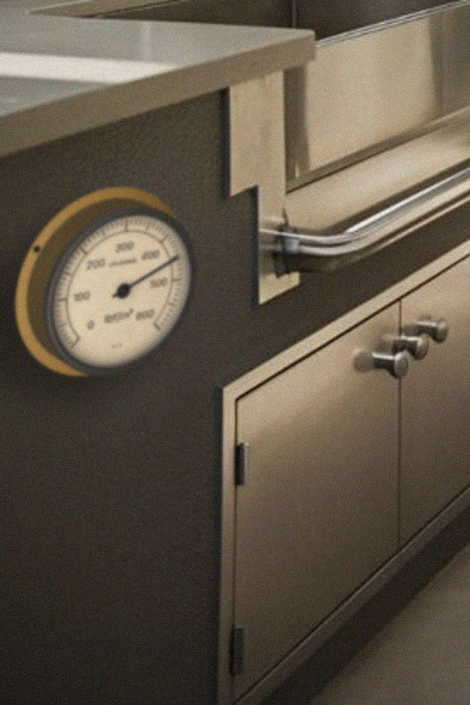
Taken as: 450 psi
